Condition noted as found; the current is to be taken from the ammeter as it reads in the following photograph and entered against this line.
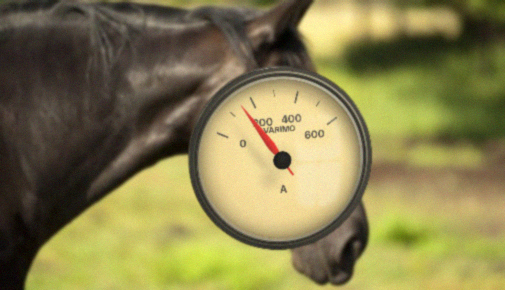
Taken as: 150 A
